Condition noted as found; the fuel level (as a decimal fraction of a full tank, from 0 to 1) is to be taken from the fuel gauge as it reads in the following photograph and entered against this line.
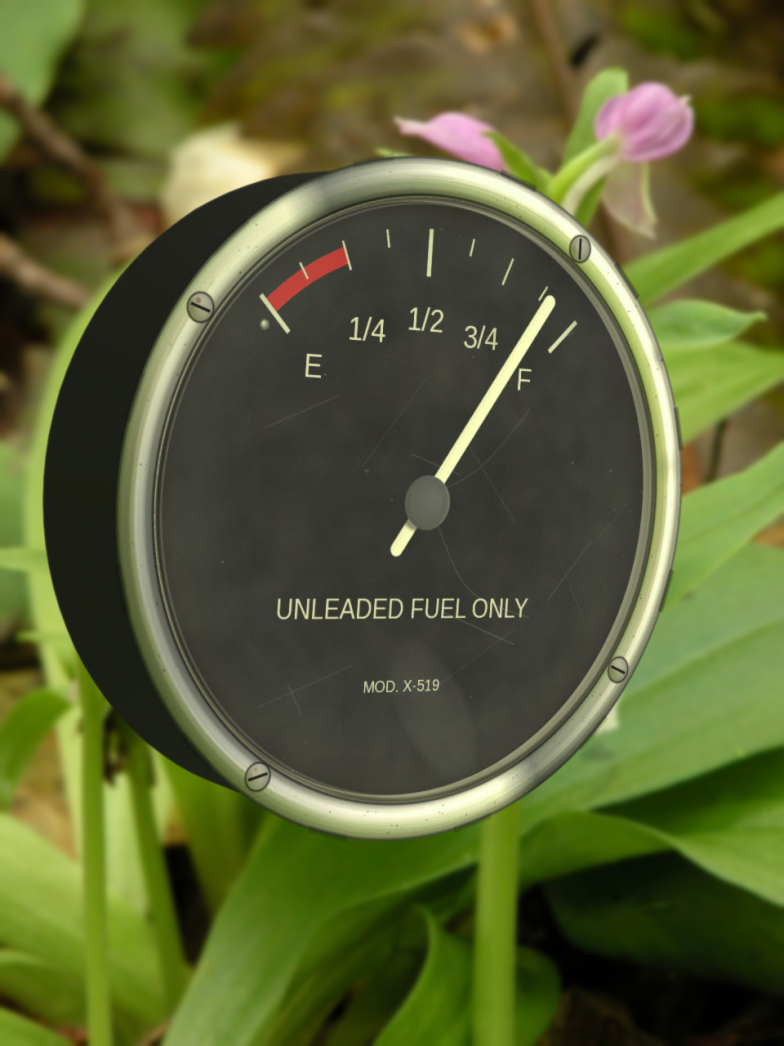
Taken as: 0.875
